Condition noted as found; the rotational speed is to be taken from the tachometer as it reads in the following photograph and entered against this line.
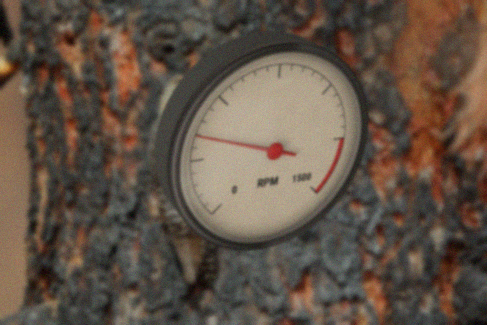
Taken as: 350 rpm
